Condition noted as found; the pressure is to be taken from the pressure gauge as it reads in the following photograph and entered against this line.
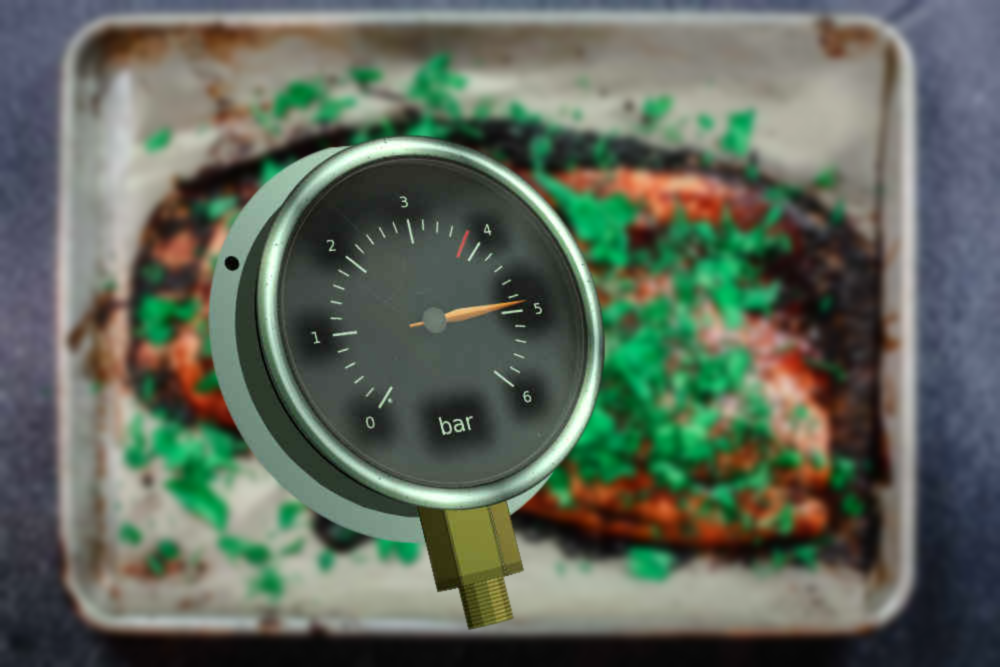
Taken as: 4.9 bar
